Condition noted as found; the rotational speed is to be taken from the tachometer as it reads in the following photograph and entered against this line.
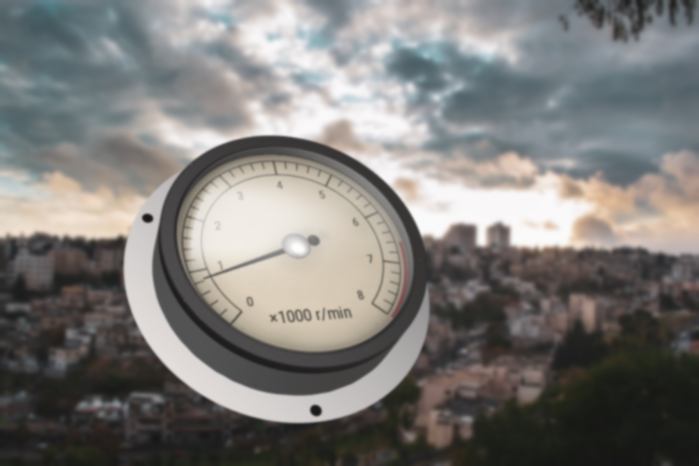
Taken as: 800 rpm
